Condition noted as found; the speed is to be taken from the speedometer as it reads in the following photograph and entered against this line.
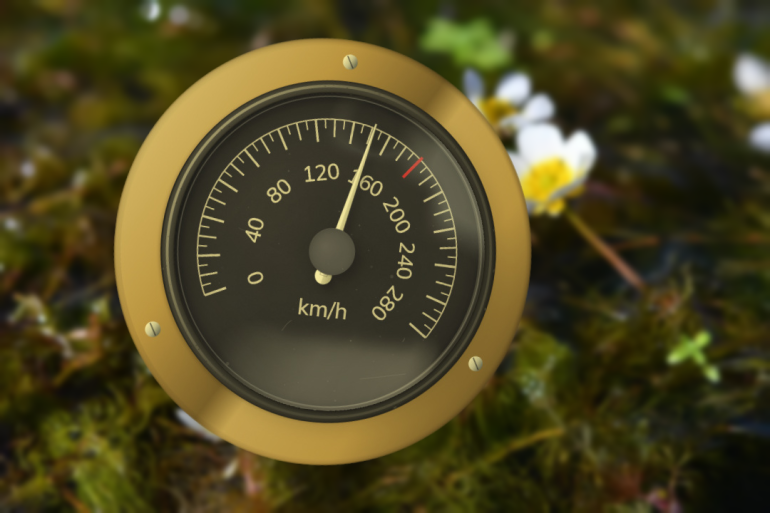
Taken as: 150 km/h
